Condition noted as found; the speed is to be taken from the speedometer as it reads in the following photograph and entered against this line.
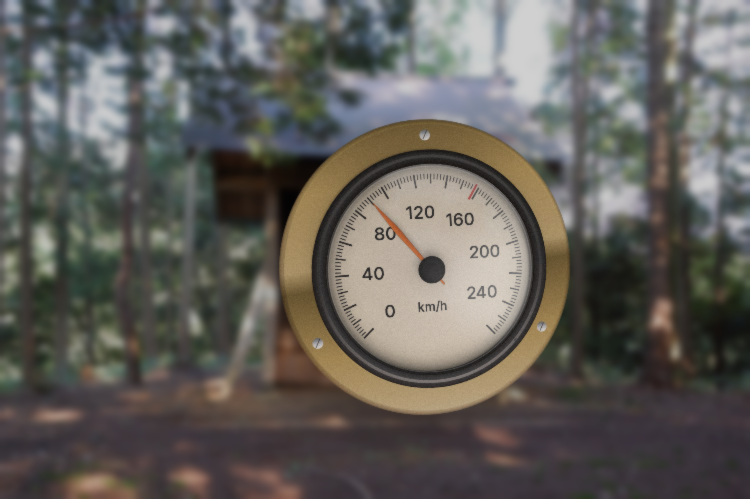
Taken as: 90 km/h
